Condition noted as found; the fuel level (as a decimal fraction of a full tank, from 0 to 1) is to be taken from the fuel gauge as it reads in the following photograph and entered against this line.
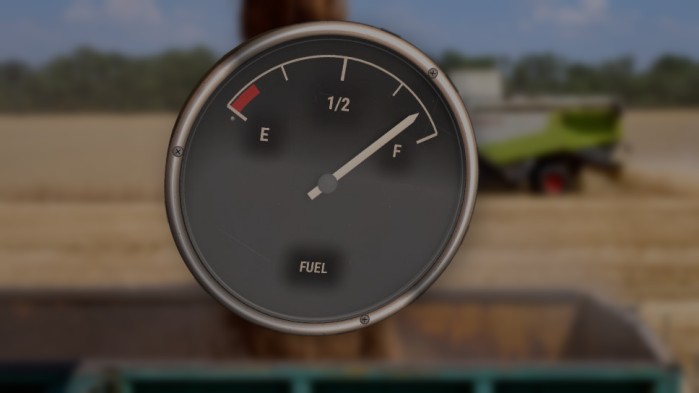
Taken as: 0.875
